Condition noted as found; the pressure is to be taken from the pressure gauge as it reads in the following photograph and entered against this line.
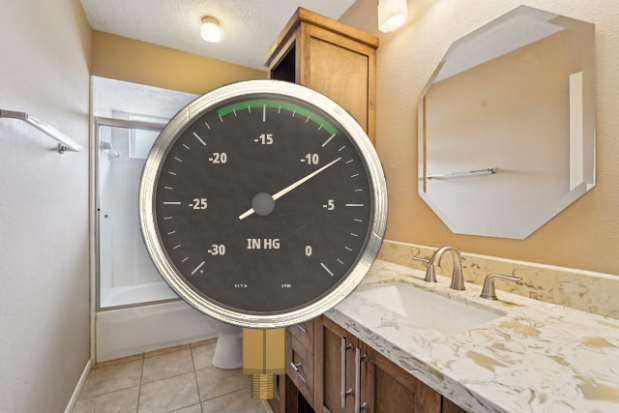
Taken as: -8.5 inHg
